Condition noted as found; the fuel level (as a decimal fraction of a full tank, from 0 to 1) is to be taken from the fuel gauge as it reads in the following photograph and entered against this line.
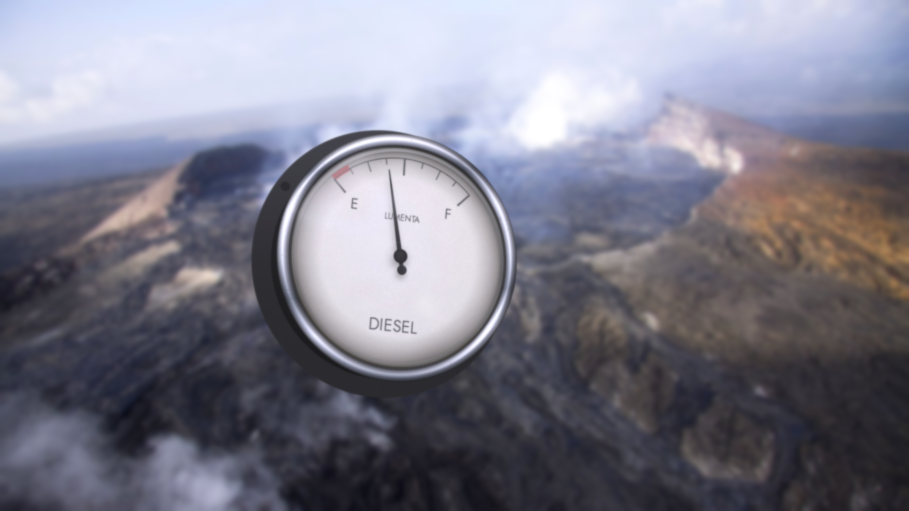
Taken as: 0.375
